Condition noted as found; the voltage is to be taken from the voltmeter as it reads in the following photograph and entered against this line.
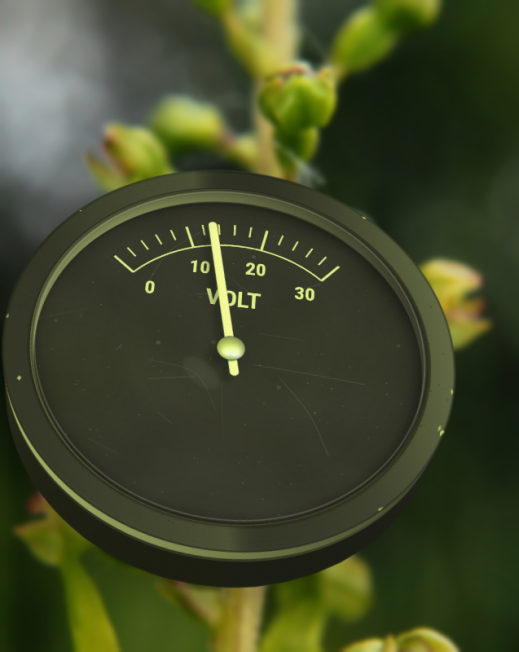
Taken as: 13 V
